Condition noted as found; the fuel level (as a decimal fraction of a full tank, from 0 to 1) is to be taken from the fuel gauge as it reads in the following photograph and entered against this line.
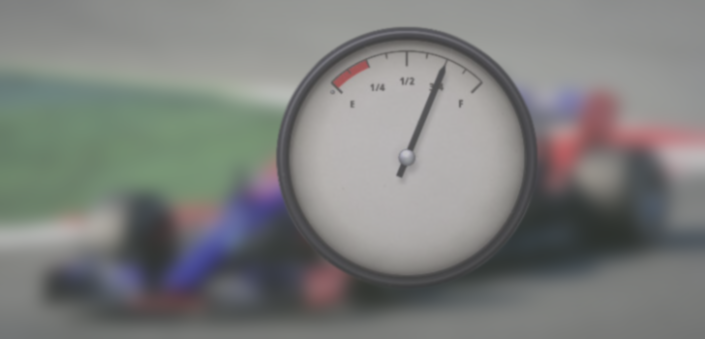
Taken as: 0.75
